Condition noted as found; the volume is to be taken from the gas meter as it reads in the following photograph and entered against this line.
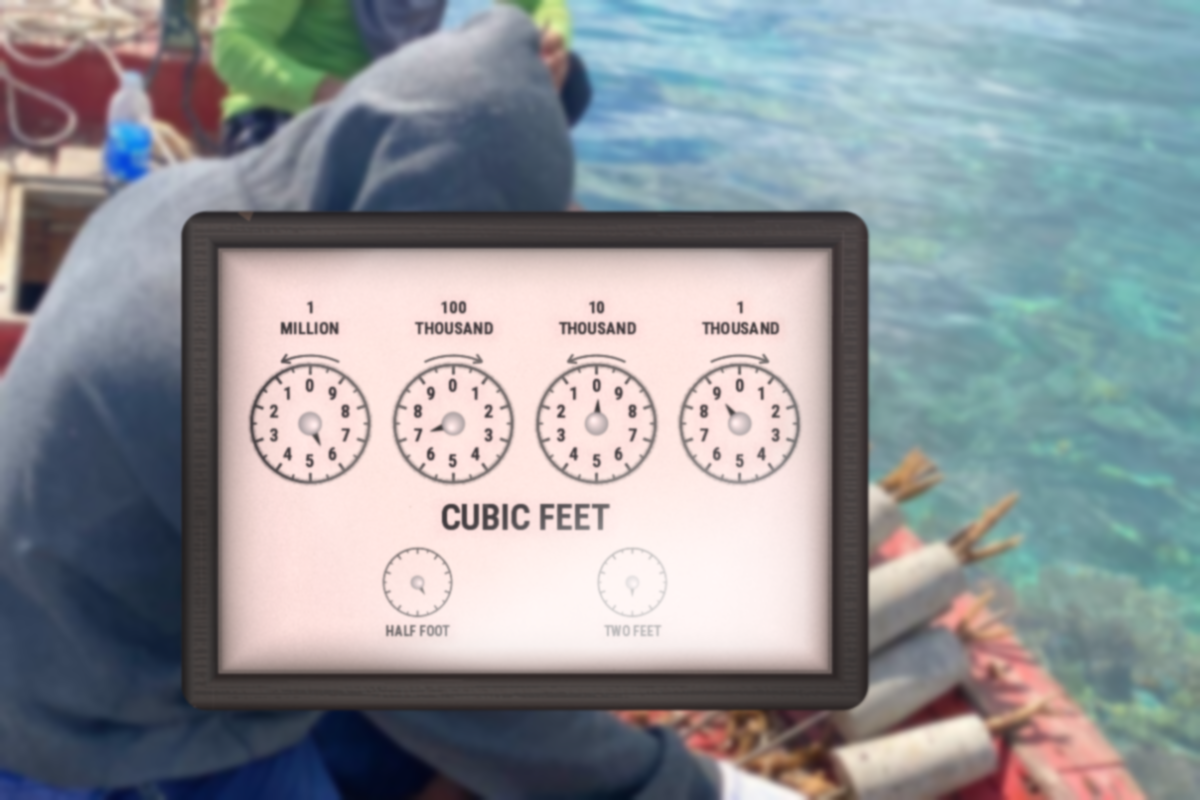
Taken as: 569900 ft³
